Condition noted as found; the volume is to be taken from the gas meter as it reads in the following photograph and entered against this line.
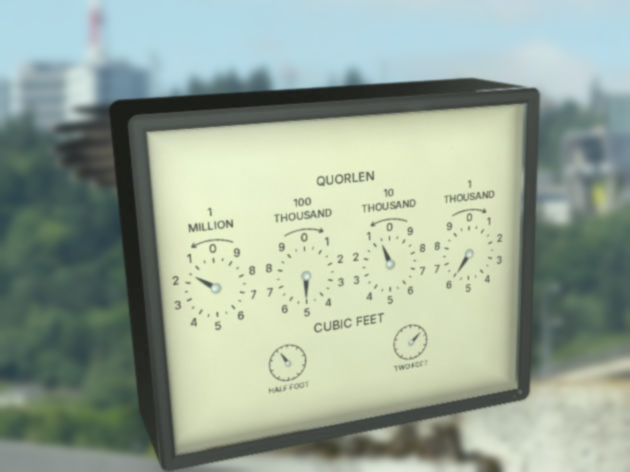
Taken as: 150600 ft³
